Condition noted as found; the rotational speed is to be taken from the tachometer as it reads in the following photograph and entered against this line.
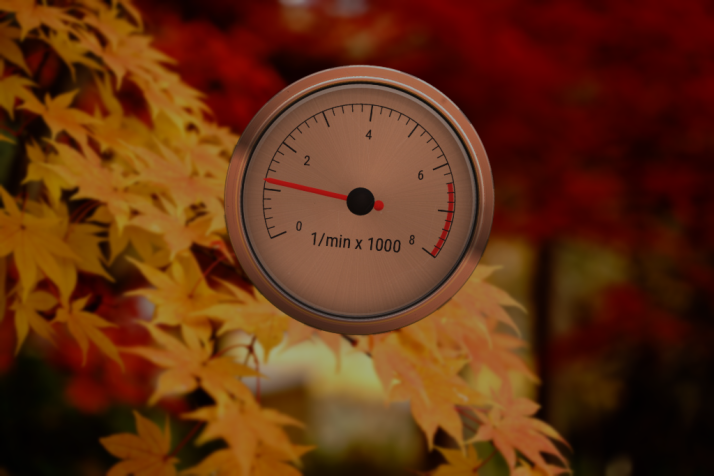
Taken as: 1200 rpm
